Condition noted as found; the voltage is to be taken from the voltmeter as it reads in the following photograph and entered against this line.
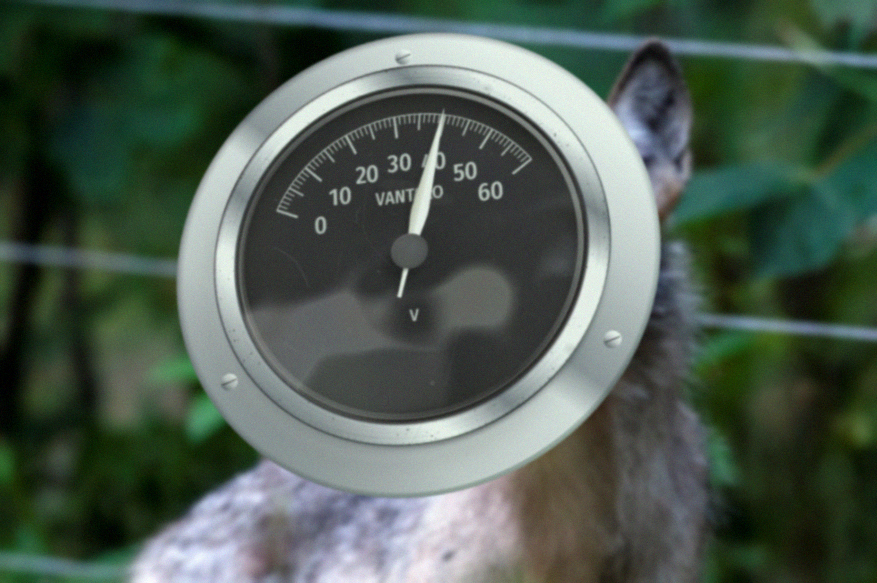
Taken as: 40 V
